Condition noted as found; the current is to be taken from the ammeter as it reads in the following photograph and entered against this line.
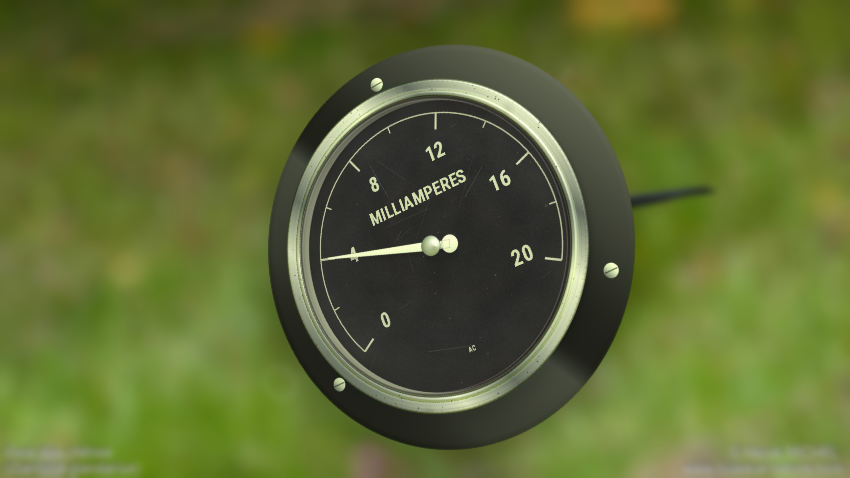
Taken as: 4 mA
